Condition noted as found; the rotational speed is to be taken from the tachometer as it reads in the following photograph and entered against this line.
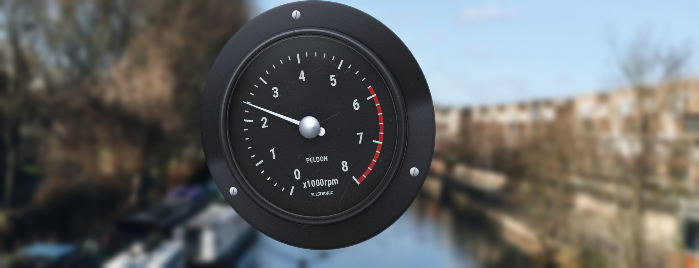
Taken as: 2400 rpm
